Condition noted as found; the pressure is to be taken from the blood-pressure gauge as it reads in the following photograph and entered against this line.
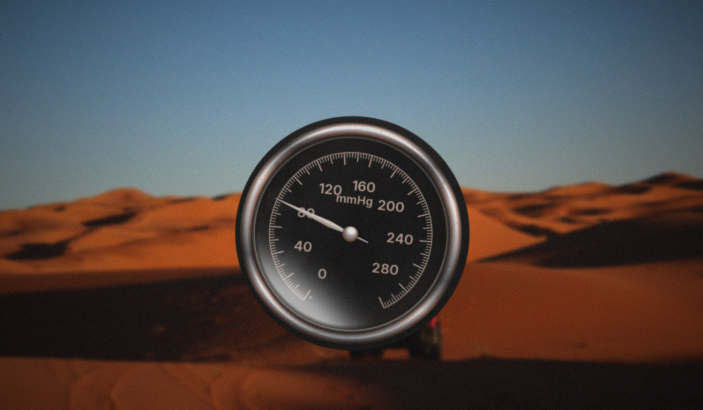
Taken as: 80 mmHg
